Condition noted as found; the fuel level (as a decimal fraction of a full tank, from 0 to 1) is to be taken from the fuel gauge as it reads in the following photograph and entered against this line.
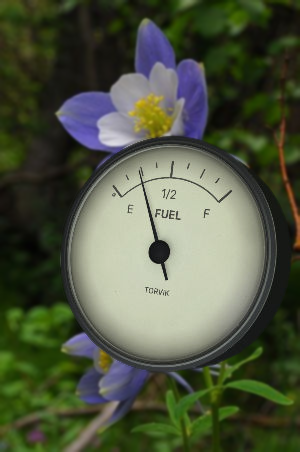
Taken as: 0.25
